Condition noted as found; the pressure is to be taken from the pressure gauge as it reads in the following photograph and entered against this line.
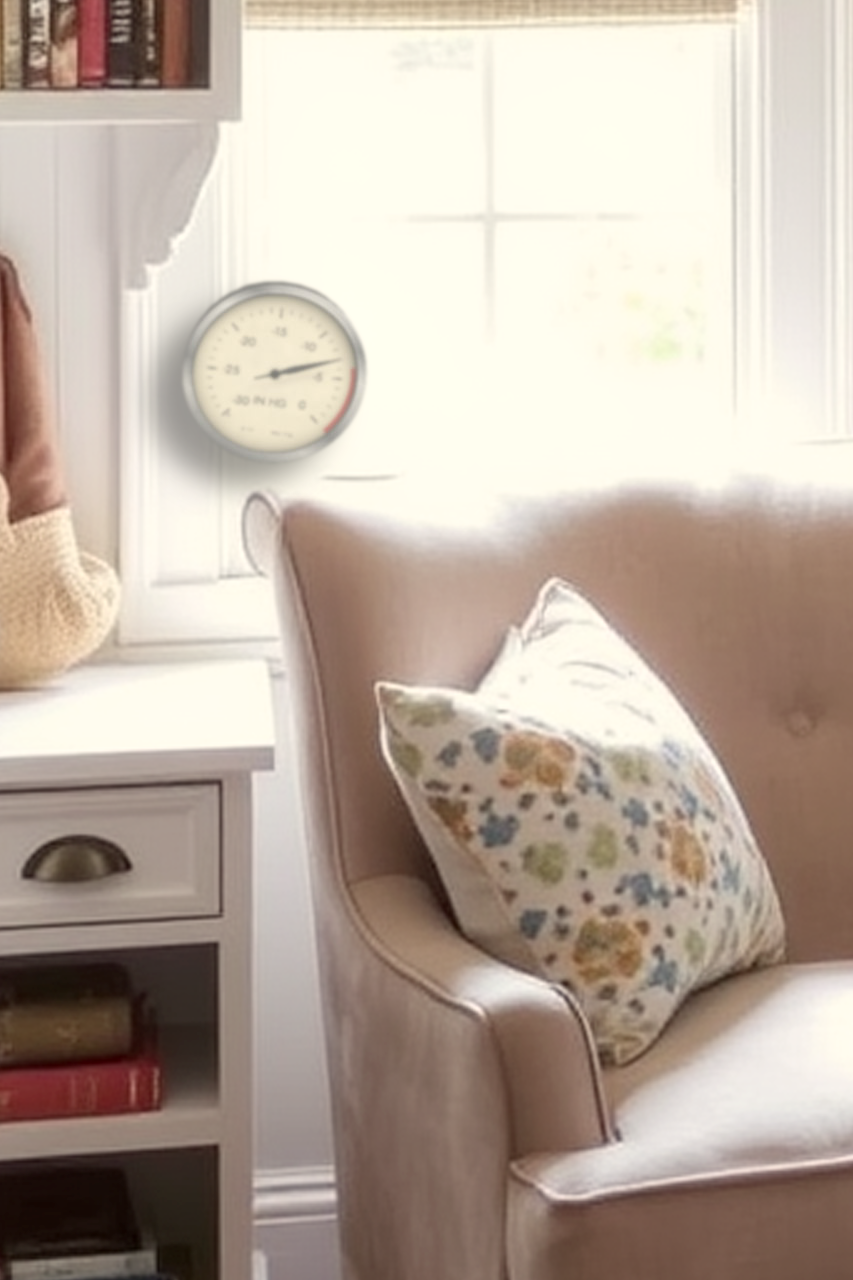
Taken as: -7 inHg
